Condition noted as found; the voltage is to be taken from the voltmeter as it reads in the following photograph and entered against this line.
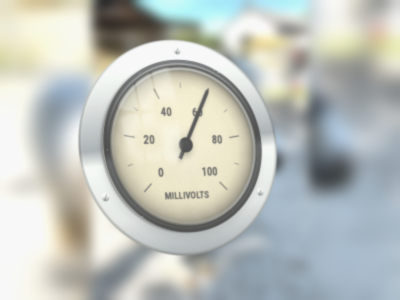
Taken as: 60 mV
